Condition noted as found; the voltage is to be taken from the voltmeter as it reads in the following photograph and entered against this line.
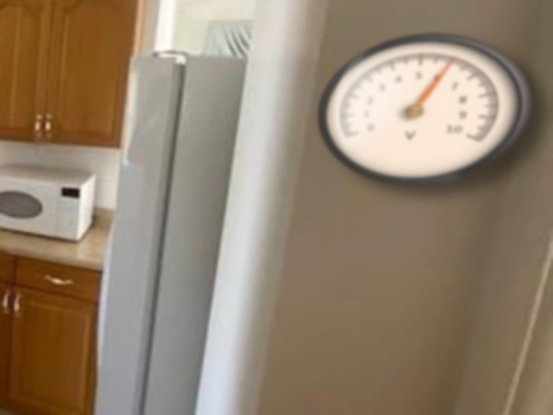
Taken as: 6 V
